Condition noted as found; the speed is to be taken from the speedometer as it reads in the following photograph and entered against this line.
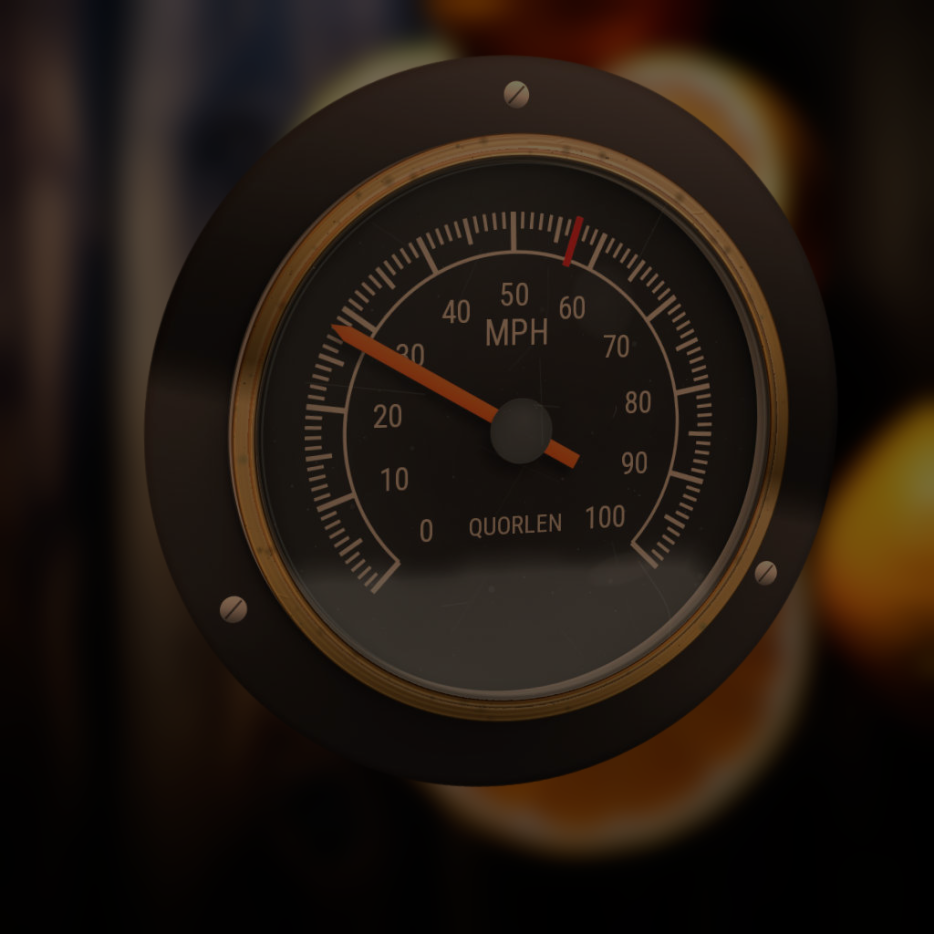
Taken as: 28 mph
